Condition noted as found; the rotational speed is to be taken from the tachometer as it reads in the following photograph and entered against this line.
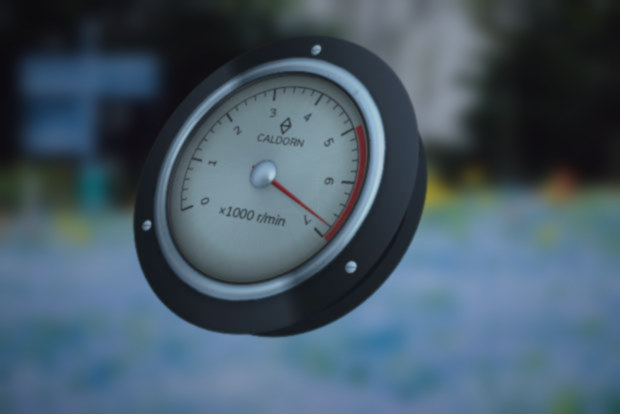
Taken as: 6800 rpm
